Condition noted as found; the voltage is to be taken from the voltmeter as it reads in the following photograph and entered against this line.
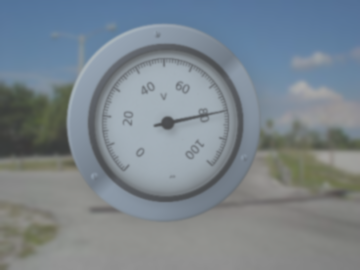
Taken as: 80 V
